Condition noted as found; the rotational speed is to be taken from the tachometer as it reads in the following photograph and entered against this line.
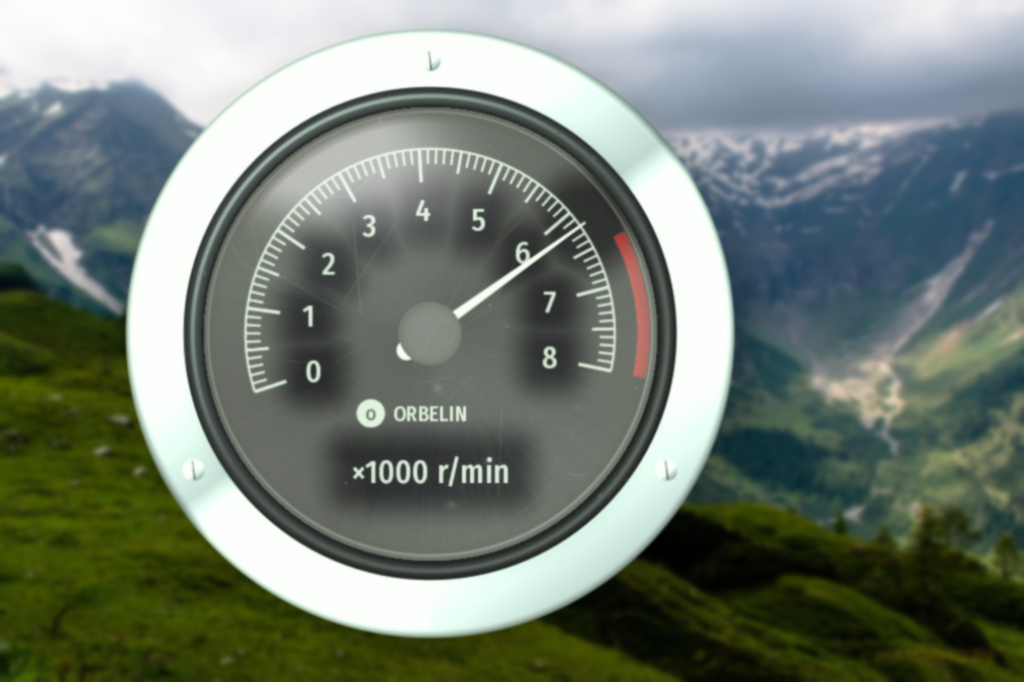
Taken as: 6200 rpm
